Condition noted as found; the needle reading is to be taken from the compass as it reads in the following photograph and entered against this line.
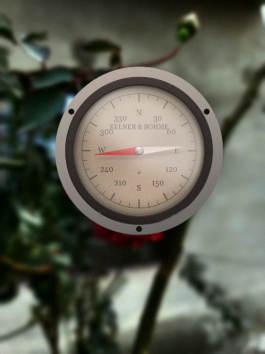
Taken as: 265 °
